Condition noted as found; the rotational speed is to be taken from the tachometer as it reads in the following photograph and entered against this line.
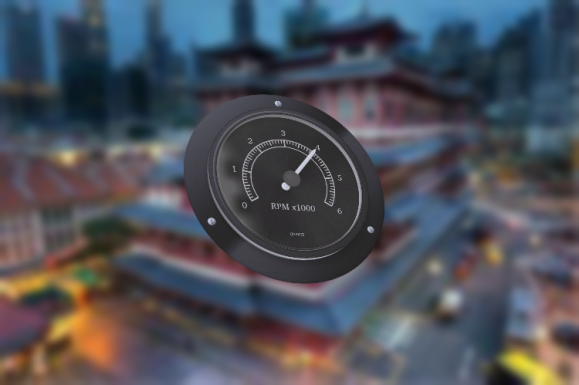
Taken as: 4000 rpm
